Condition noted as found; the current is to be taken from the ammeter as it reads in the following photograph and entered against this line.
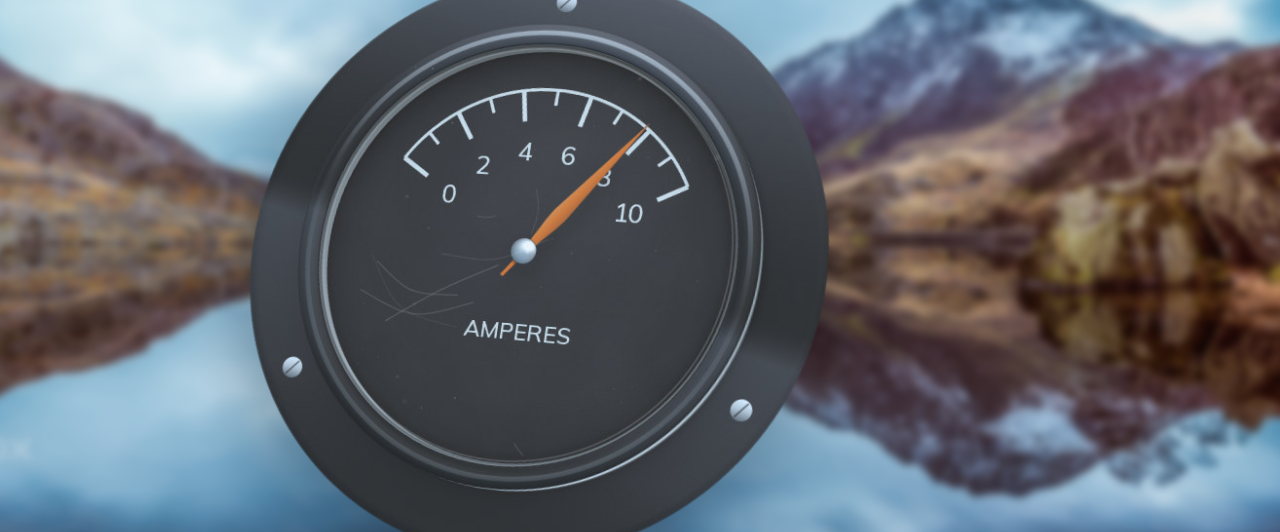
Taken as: 8 A
